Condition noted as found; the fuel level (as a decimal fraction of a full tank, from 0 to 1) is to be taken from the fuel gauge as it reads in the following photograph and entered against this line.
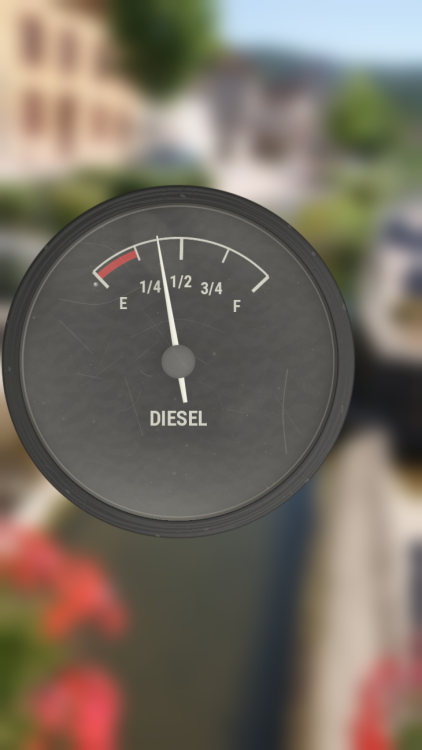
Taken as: 0.375
